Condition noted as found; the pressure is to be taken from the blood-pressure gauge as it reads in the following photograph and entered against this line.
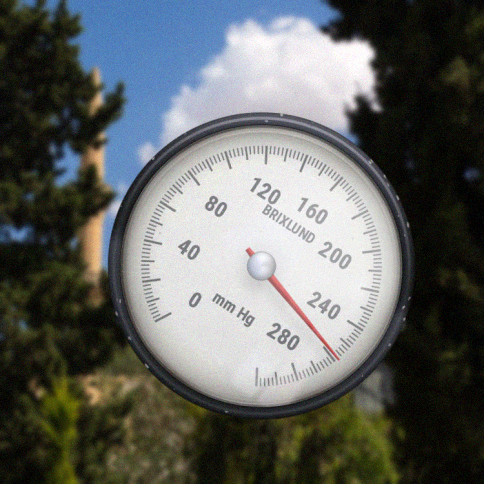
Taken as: 258 mmHg
